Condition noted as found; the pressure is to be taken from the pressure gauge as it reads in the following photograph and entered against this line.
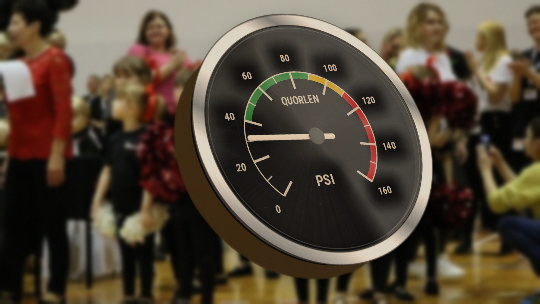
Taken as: 30 psi
